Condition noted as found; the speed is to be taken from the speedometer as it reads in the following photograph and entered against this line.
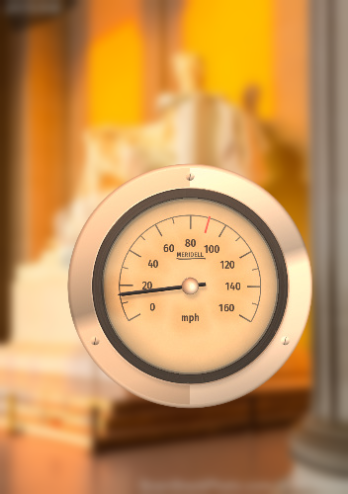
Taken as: 15 mph
